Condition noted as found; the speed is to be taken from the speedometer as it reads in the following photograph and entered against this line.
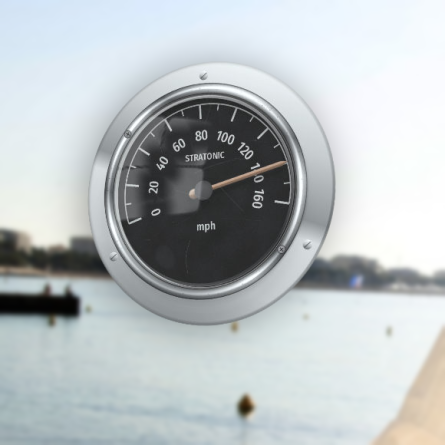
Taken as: 140 mph
